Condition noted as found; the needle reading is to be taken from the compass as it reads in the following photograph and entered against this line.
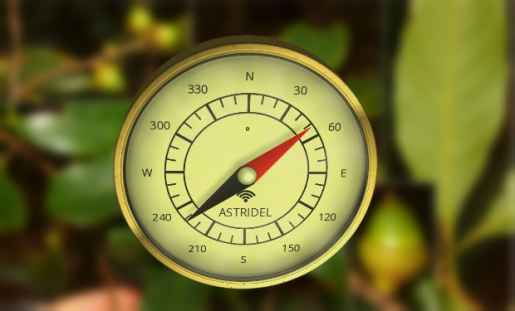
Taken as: 50 °
